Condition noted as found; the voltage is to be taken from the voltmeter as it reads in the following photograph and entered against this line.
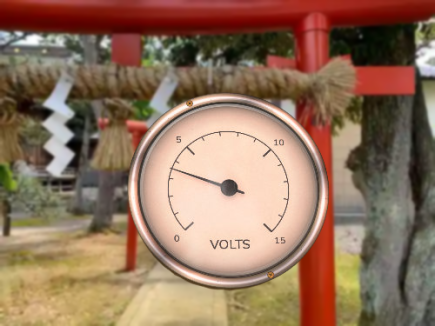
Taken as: 3.5 V
